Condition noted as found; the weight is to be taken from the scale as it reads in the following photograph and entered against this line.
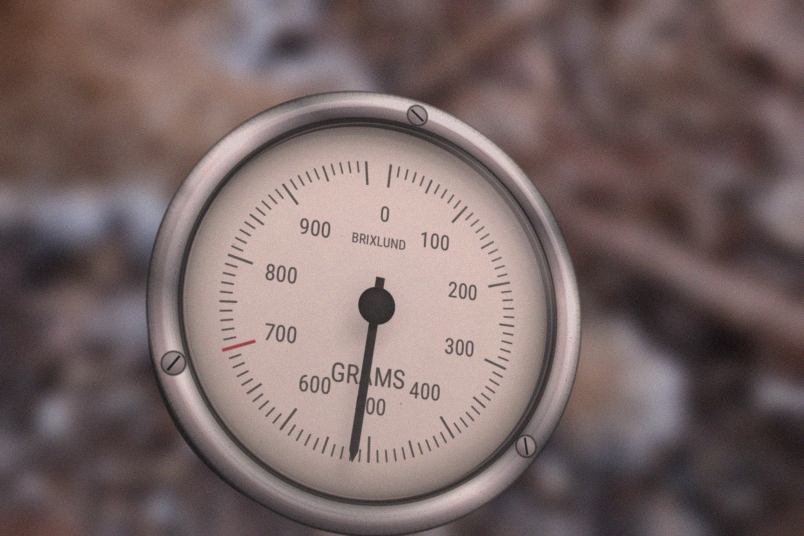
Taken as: 520 g
